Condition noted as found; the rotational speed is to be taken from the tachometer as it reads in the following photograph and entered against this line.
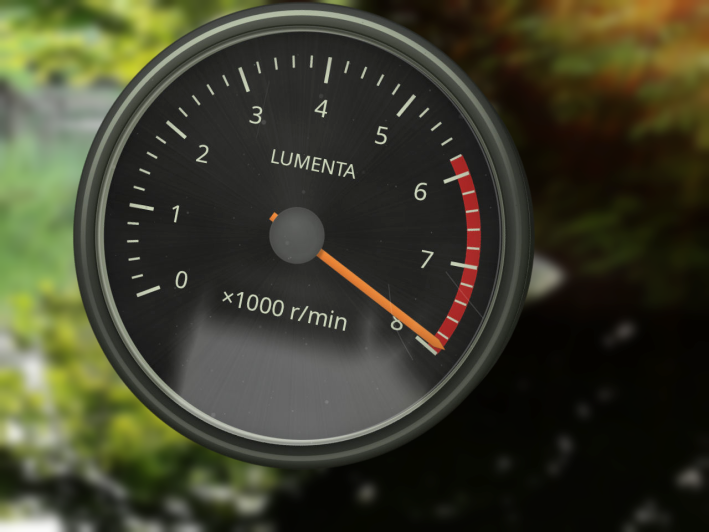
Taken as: 7900 rpm
